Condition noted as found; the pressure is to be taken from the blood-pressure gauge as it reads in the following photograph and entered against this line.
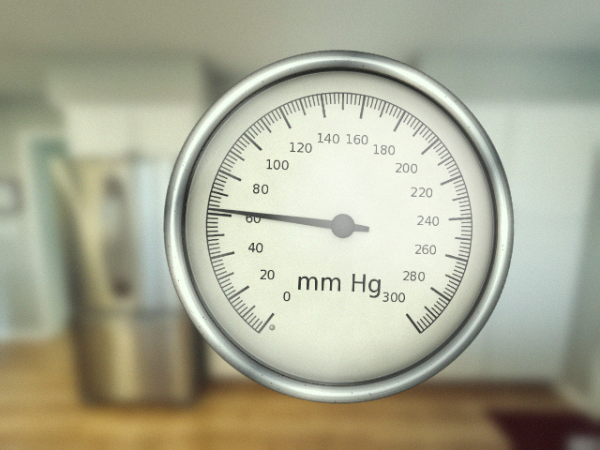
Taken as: 62 mmHg
